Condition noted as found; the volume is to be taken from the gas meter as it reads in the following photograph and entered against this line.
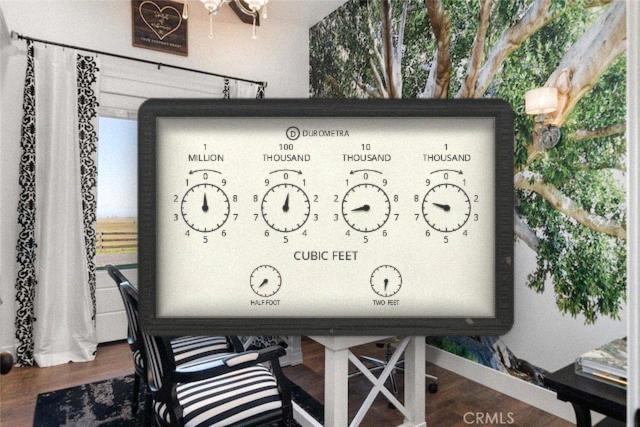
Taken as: 2800 ft³
